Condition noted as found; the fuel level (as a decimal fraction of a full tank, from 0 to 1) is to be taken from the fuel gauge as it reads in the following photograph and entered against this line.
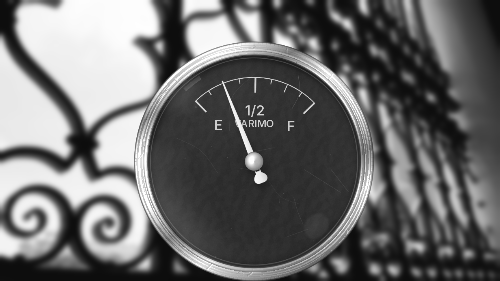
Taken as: 0.25
